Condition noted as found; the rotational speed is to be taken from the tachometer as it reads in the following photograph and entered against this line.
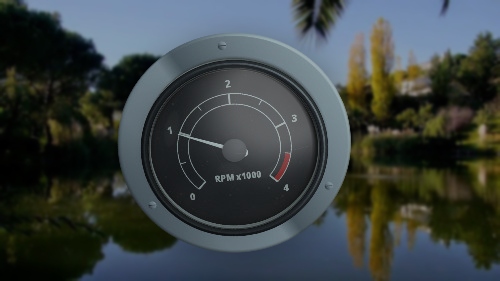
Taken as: 1000 rpm
